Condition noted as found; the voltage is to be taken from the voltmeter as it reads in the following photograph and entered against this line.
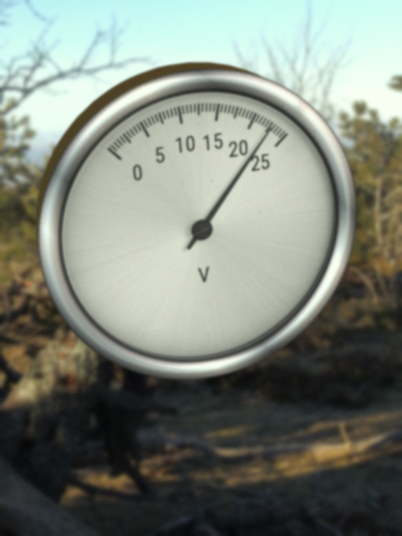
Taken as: 22.5 V
